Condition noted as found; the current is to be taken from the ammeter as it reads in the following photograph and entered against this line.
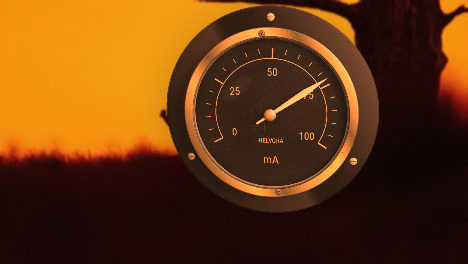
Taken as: 72.5 mA
